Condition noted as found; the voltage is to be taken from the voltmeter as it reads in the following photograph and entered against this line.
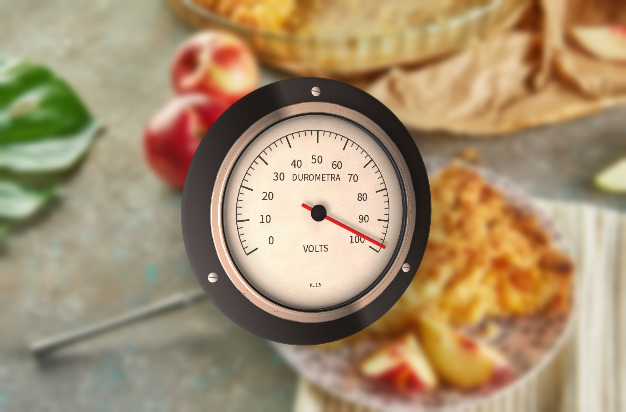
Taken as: 98 V
